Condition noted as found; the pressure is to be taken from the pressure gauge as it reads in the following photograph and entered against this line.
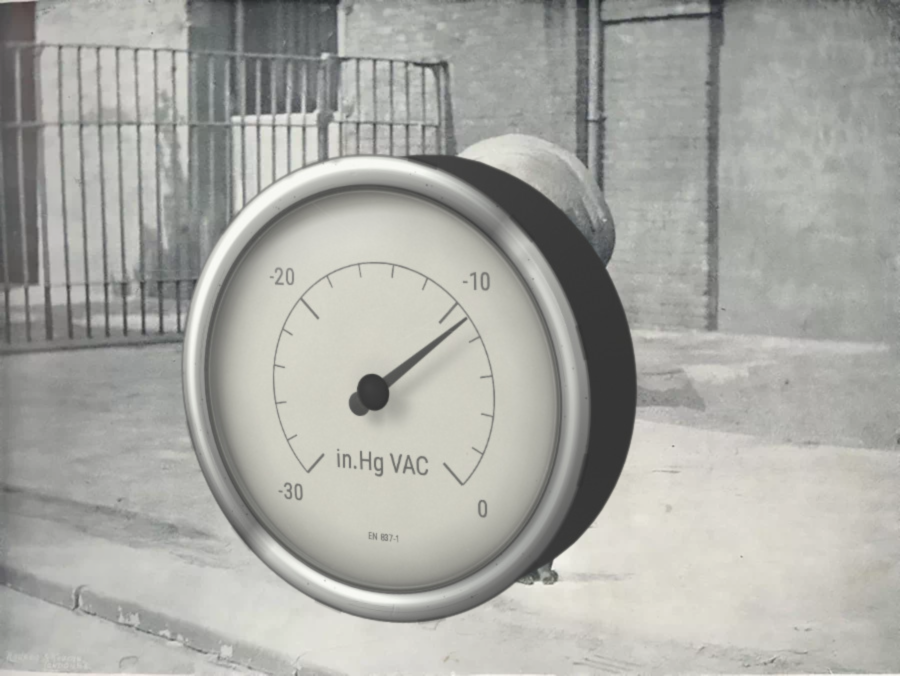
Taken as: -9 inHg
